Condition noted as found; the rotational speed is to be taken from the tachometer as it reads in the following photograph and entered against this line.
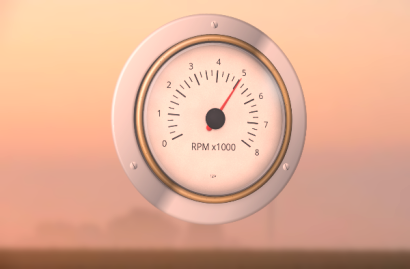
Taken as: 5000 rpm
